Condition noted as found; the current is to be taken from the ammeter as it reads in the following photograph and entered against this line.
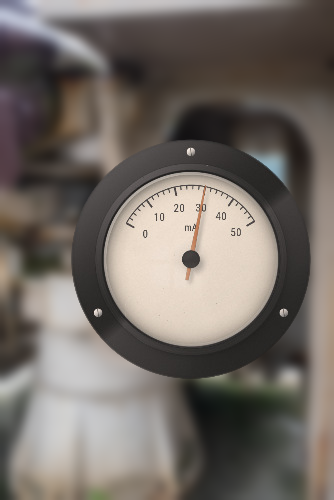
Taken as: 30 mA
